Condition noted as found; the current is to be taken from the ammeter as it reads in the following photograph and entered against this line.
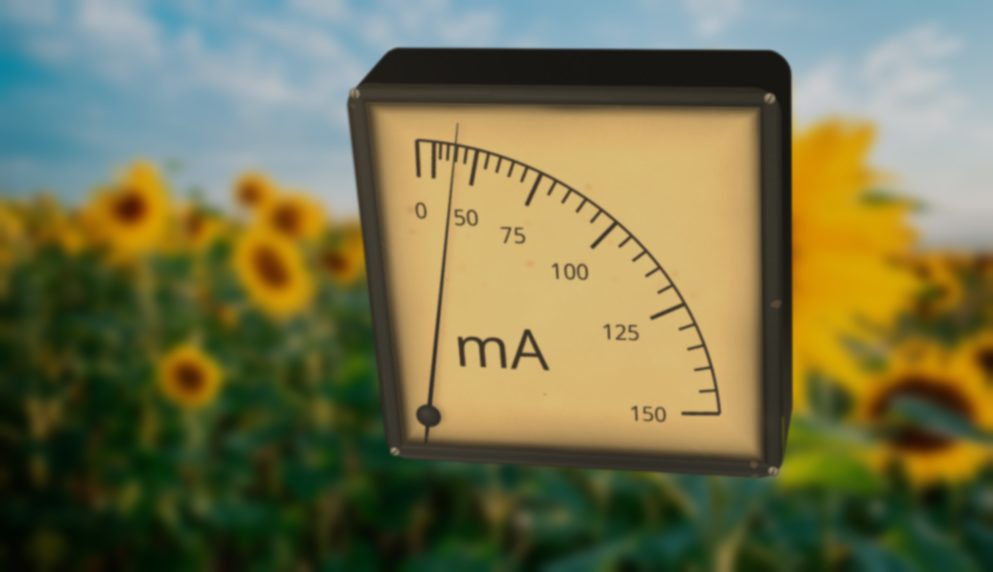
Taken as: 40 mA
